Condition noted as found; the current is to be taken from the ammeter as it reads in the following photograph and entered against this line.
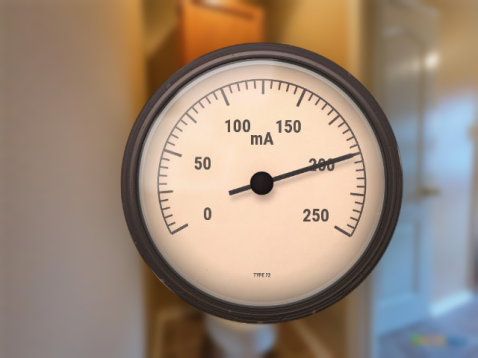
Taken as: 200 mA
